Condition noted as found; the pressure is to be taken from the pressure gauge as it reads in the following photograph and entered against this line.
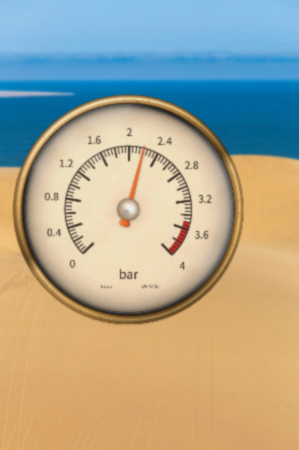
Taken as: 2.2 bar
